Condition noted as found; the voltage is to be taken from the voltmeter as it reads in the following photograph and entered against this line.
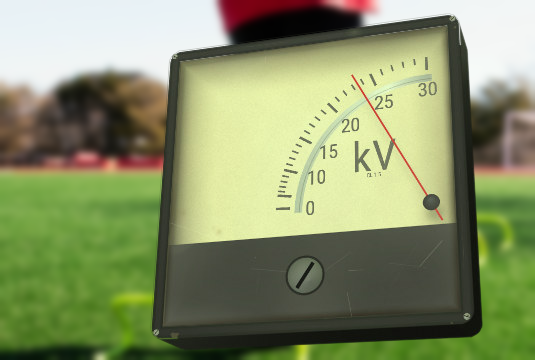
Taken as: 23.5 kV
